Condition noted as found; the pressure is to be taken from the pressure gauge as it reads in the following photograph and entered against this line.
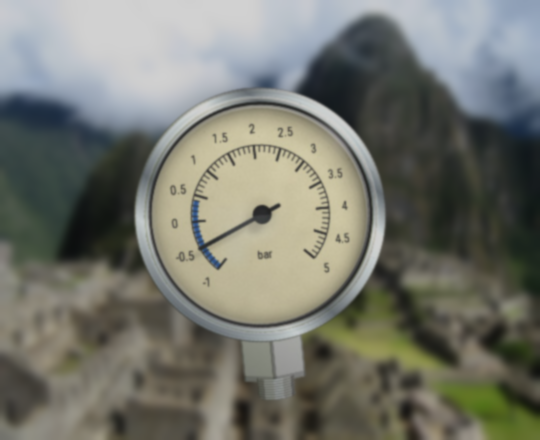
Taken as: -0.5 bar
